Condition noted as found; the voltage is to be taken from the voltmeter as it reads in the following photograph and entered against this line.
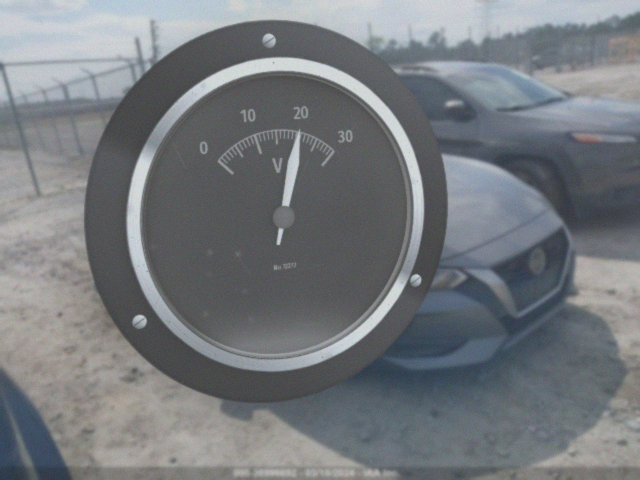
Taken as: 20 V
